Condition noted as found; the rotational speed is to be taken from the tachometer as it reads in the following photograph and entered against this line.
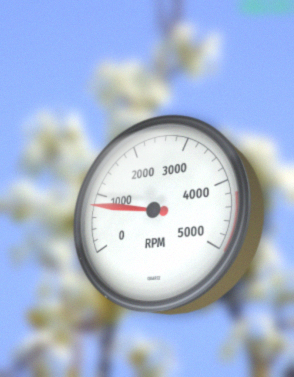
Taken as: 800 rpm
